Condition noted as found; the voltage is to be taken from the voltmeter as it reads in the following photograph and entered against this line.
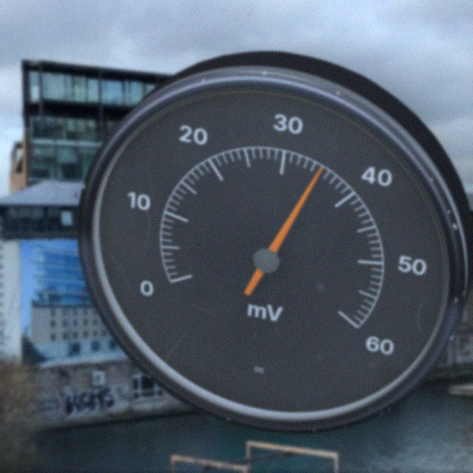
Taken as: 35 mV
